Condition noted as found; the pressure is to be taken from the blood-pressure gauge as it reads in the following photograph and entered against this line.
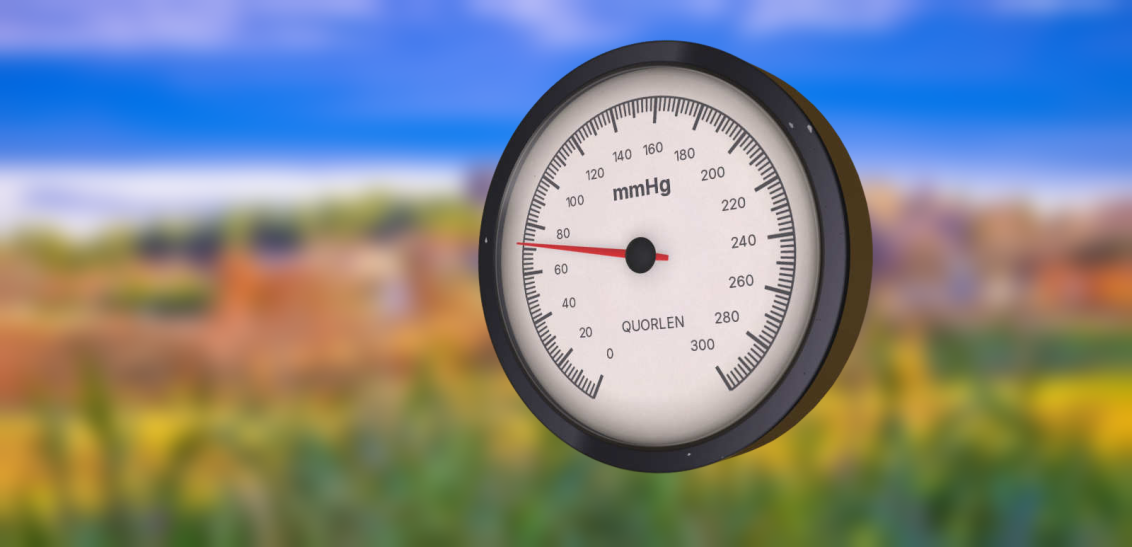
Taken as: 72 mmHg
